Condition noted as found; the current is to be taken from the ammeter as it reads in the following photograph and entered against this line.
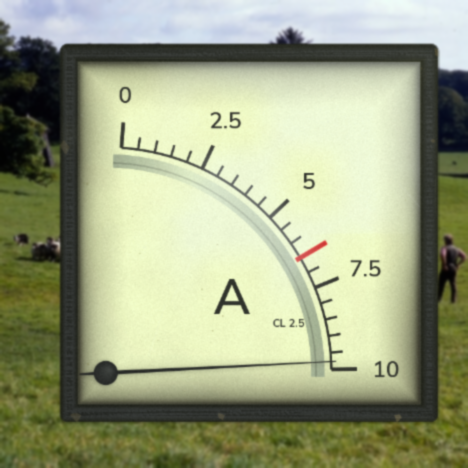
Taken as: 9.75 A
